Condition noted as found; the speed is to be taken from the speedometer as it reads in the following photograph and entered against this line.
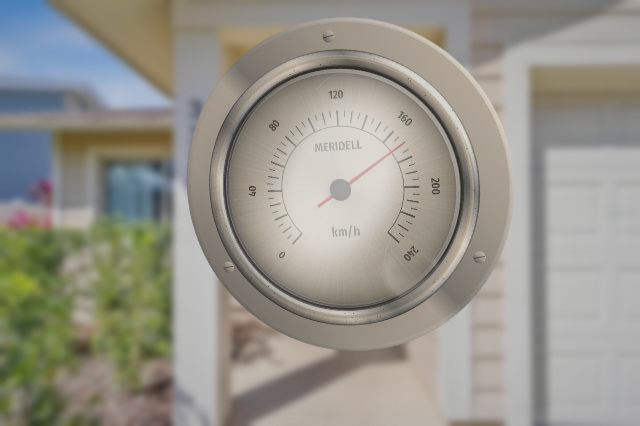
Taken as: 170 km/h
